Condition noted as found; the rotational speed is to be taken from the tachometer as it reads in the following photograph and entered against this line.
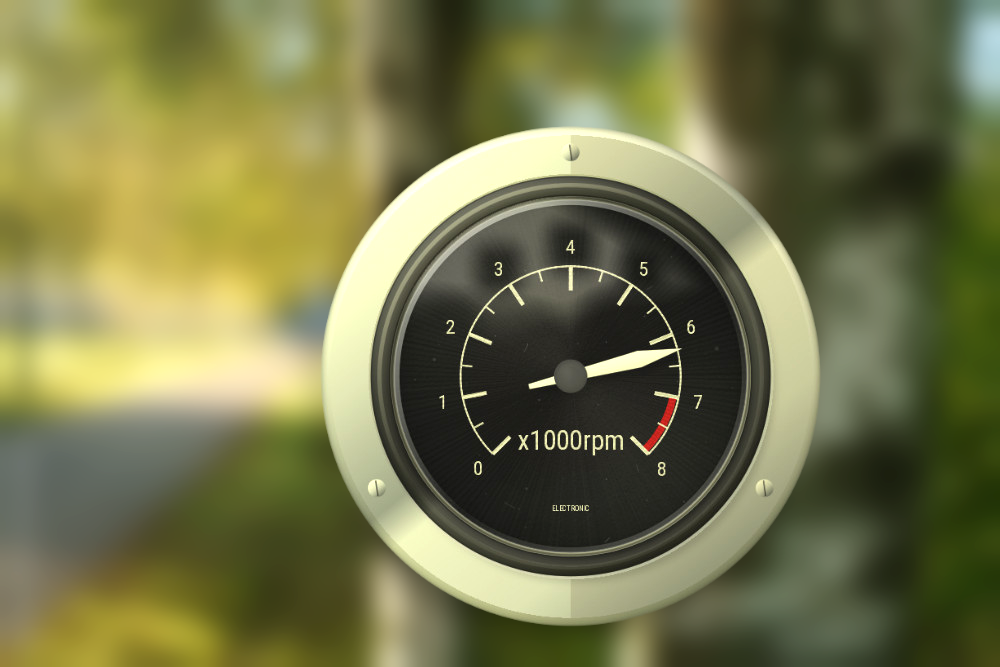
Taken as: 6250 rpm
